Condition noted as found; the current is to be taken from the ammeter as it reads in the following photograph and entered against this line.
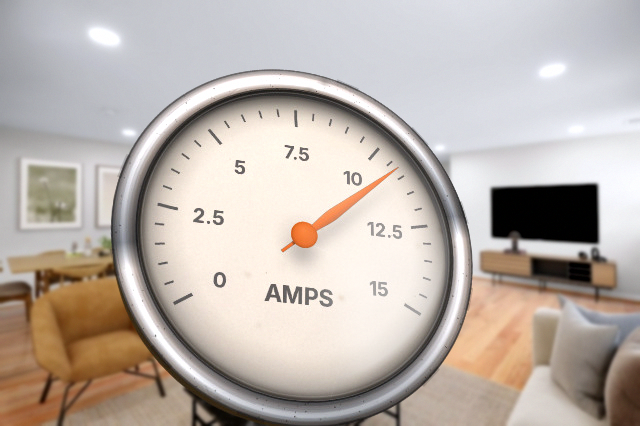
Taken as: 10.75 A
